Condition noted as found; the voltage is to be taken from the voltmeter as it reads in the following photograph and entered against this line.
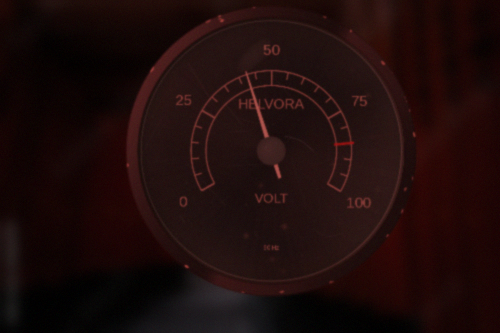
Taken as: 42.5 V
